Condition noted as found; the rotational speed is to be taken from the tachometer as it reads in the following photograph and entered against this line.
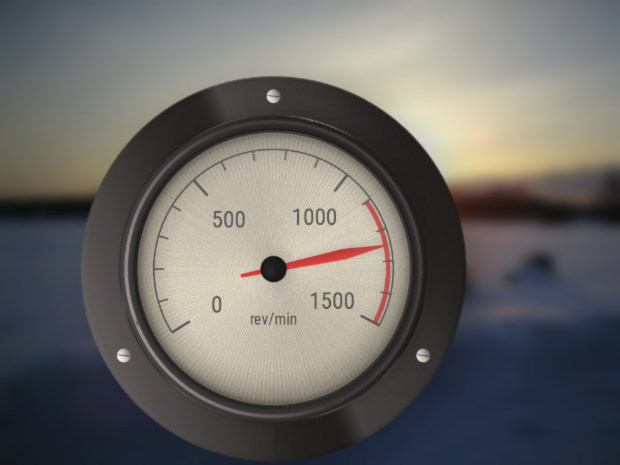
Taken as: 1250 rpm
